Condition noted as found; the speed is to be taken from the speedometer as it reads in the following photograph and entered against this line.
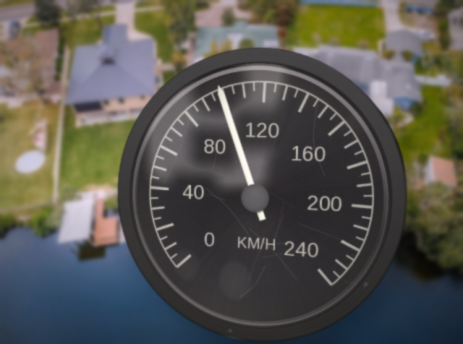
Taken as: 100 km/h
